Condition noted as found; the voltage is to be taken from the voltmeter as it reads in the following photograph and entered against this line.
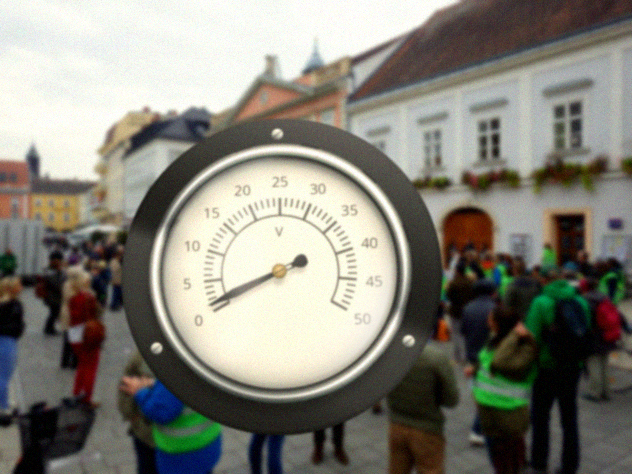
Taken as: 1 V
